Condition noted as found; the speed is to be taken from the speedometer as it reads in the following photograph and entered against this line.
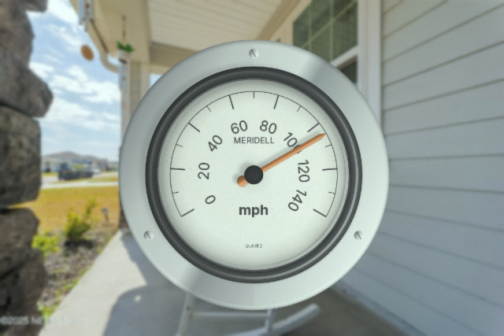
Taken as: 105 mph
